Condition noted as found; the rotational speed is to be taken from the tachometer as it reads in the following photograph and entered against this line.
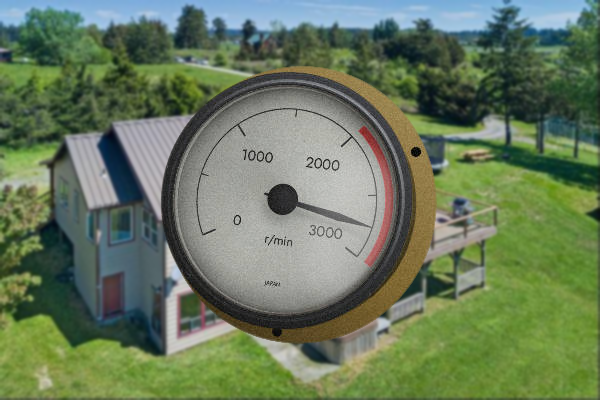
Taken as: 2750 rpm
